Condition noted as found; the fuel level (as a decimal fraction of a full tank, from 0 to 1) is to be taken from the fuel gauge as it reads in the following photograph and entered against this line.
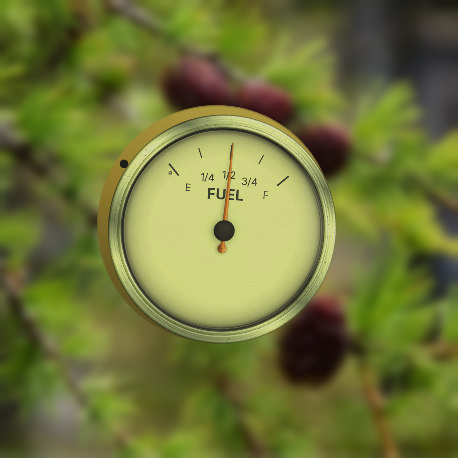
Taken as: 0.5
